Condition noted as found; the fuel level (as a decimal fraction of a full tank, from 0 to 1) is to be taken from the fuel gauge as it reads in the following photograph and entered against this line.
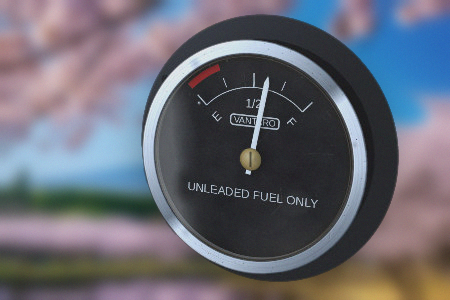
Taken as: 0.625
